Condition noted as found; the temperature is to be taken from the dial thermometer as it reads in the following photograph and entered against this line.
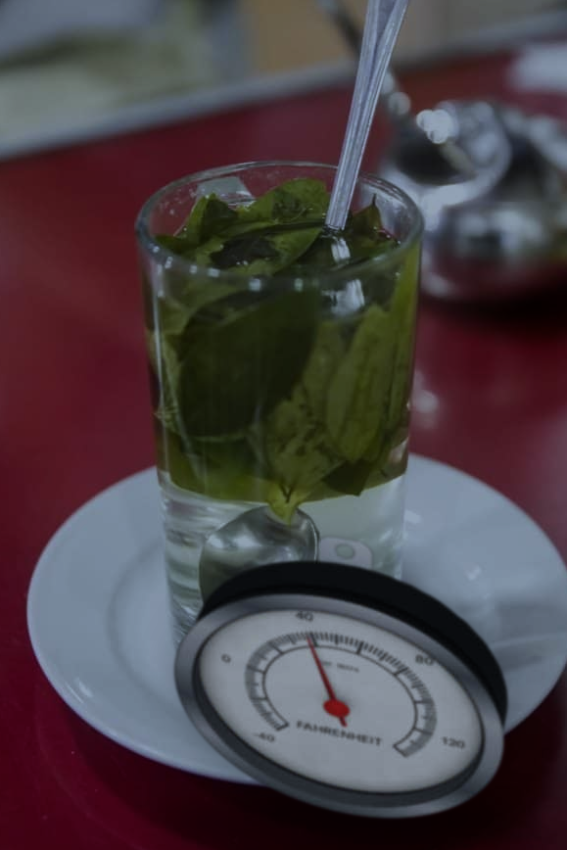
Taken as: 40 °F
